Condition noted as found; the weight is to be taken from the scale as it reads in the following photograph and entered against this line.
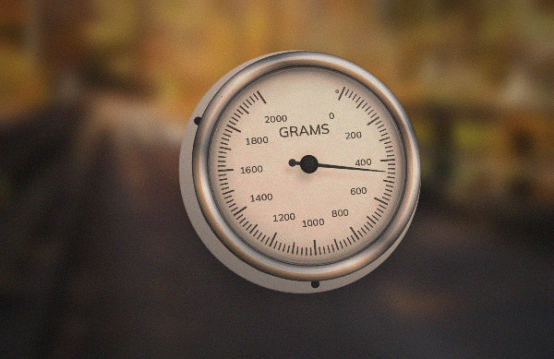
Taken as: 460 g
